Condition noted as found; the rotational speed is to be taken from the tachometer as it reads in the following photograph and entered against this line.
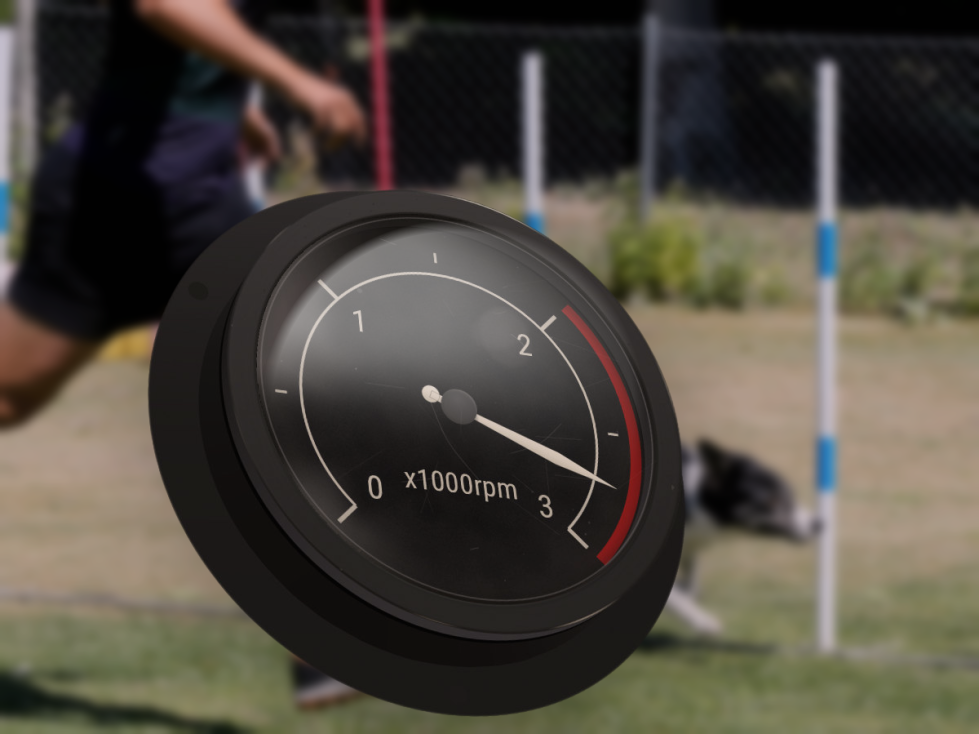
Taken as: 2750 rpm
